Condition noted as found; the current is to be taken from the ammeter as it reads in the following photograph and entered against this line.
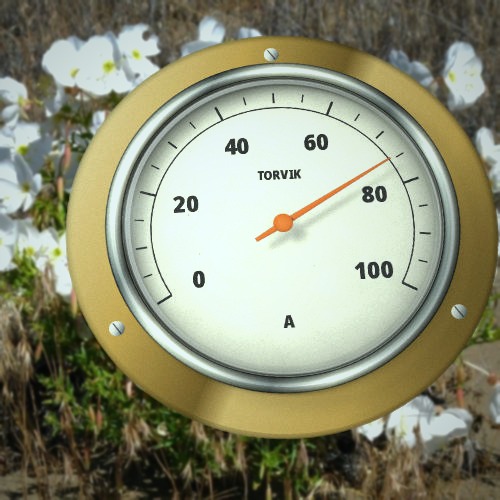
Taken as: 75 A
